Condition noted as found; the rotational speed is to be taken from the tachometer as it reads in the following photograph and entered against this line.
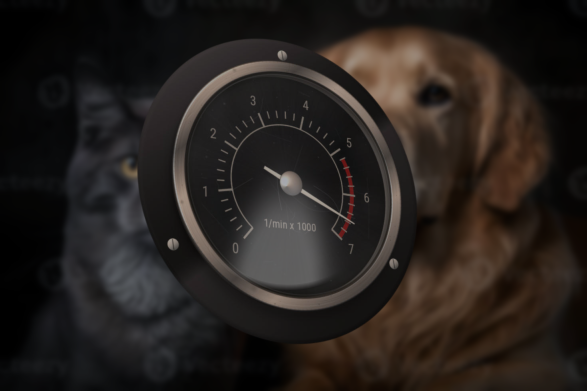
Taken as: 6600 rpm
